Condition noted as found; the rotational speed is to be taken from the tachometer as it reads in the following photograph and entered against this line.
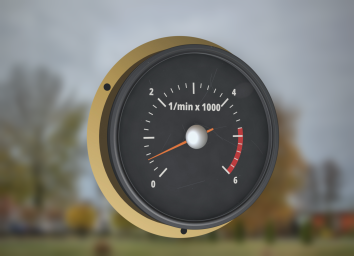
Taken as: 500 rpm
